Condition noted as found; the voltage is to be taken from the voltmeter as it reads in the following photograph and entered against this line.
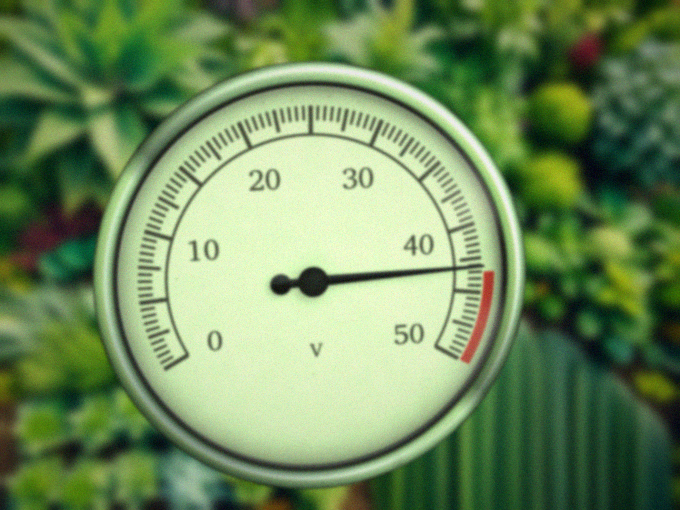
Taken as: 43 V
